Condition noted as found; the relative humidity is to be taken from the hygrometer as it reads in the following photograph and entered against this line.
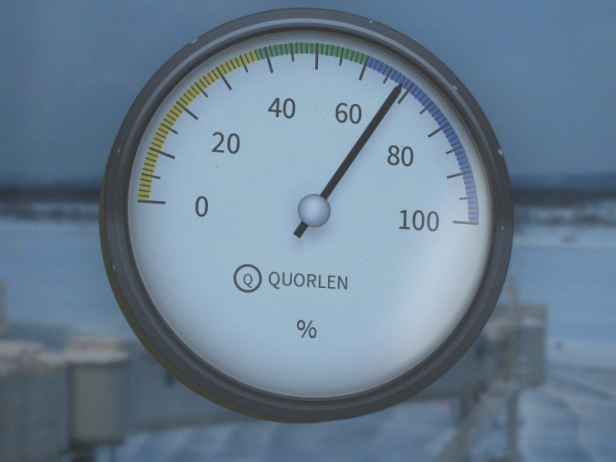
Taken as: 68 %
